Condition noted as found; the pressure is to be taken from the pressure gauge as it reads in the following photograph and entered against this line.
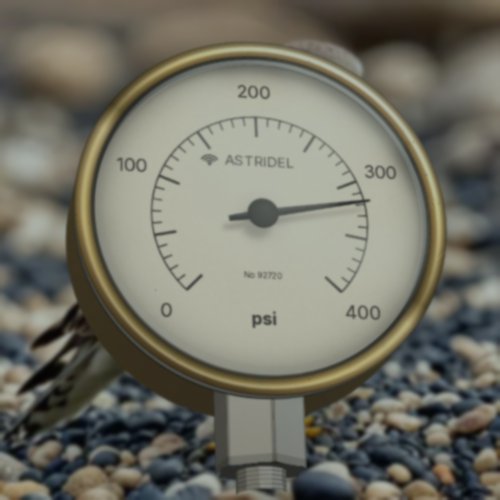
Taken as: 320 psi
